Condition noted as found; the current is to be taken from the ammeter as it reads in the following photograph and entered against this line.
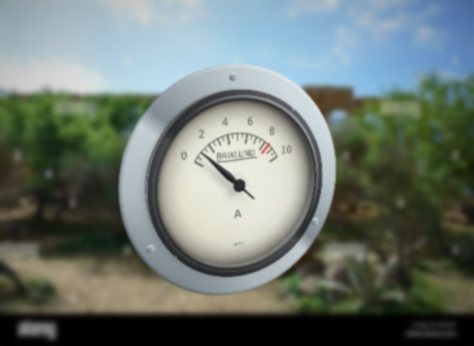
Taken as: 1 A
